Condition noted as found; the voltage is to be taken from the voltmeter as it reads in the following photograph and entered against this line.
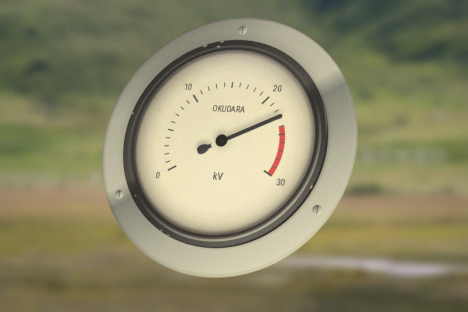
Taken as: 23 kV
